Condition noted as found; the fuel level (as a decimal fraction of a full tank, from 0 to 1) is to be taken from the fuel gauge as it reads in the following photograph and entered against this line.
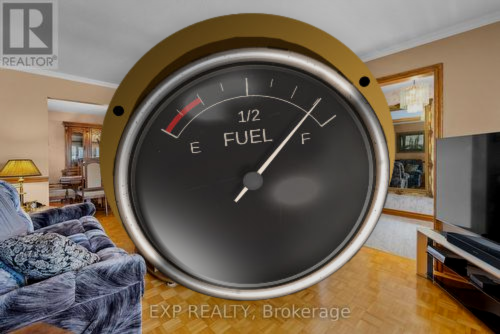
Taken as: 0.875
